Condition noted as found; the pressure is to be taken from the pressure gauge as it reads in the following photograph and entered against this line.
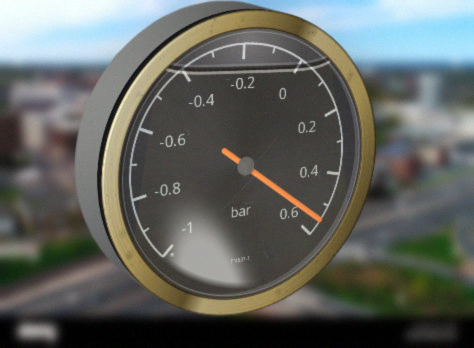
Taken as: 0.55 bar
